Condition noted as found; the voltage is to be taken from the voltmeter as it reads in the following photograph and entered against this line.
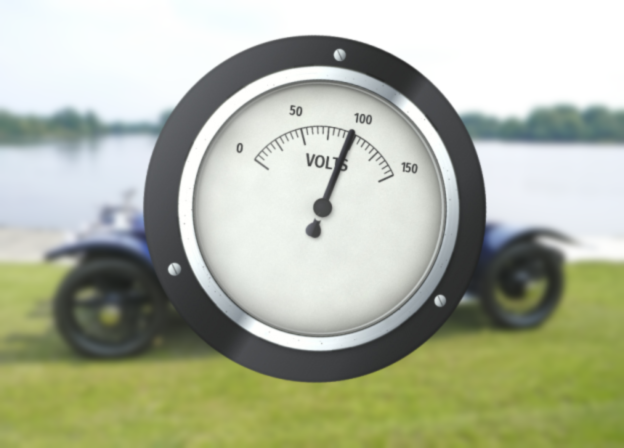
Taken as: 95 V
